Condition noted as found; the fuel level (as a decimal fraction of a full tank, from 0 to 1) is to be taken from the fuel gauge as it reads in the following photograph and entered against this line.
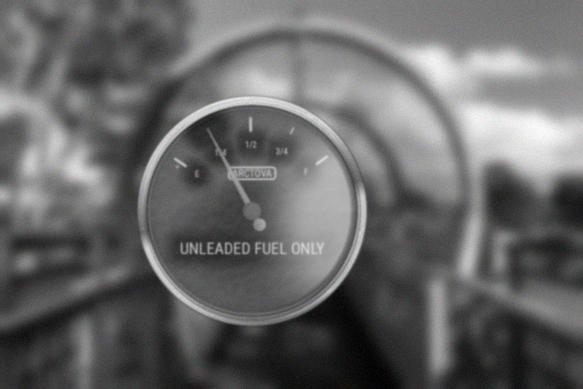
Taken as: 0.25
